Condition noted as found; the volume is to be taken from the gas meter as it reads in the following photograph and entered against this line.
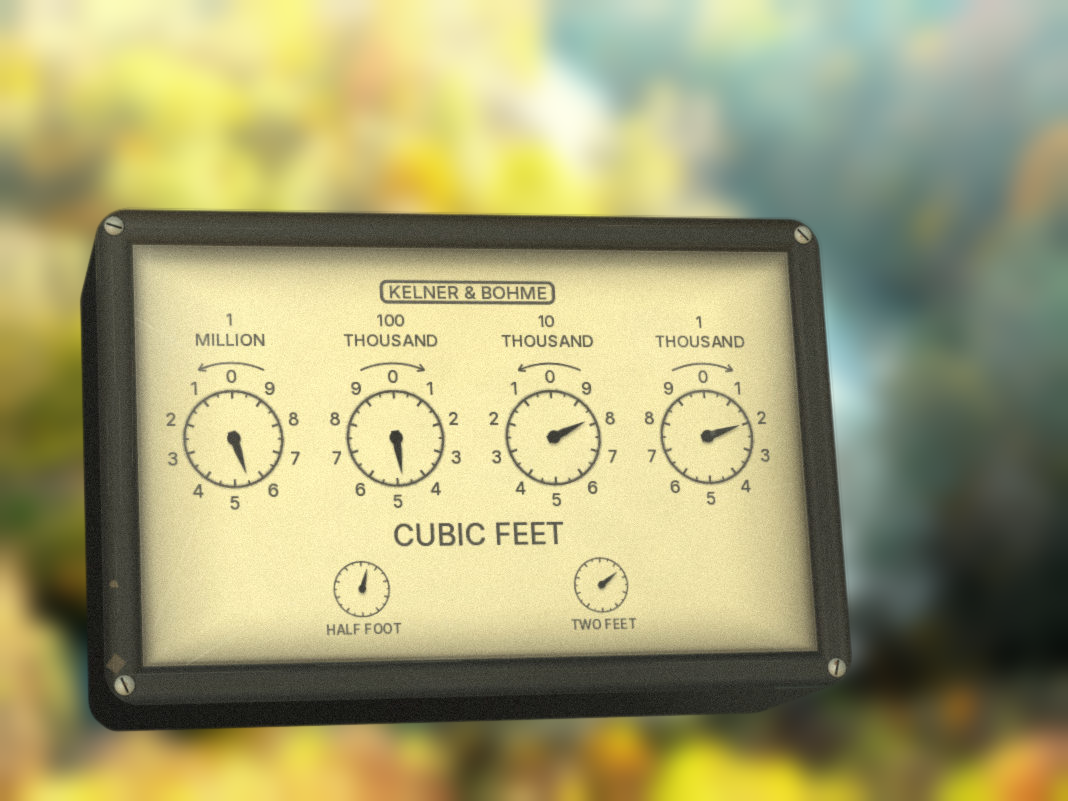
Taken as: 548200 ft³
